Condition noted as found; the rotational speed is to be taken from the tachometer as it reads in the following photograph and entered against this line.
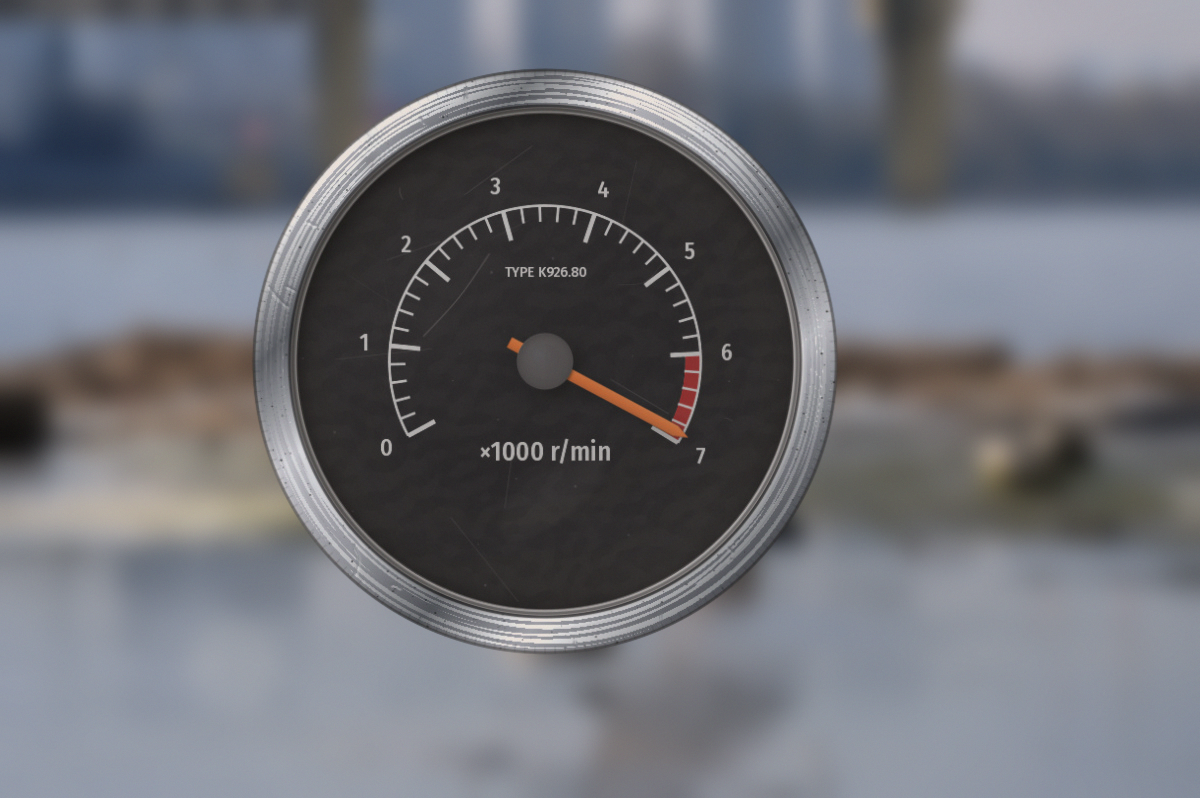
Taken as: 6900 rpm
